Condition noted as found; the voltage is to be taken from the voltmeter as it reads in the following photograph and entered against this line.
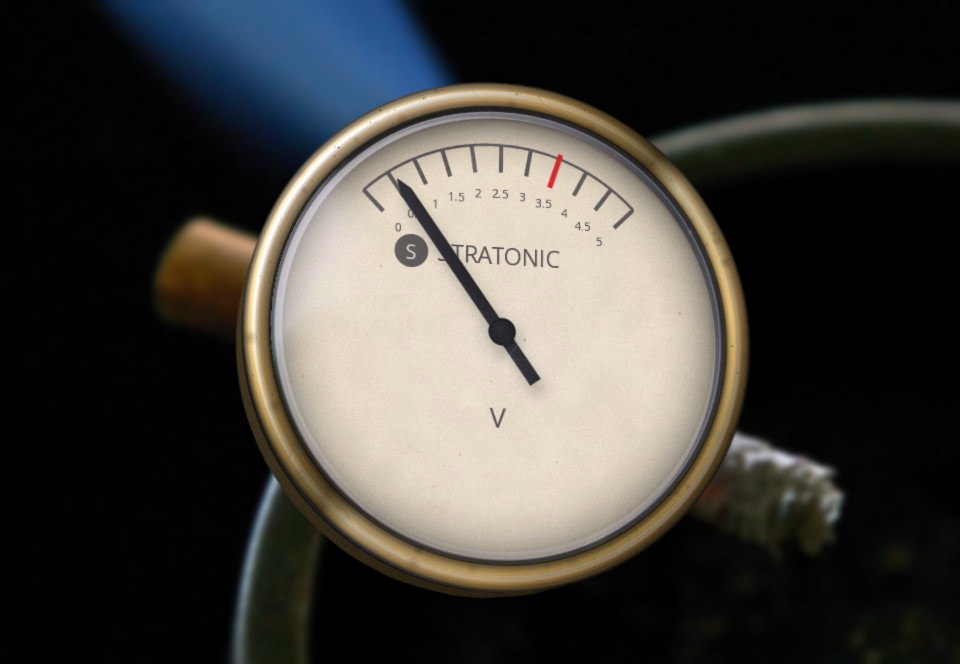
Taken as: 0.5 V
